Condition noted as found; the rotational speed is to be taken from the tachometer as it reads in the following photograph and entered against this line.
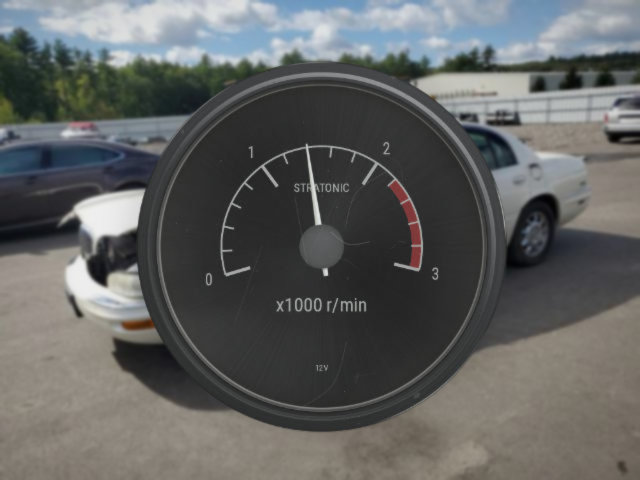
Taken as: 1400 rpm
